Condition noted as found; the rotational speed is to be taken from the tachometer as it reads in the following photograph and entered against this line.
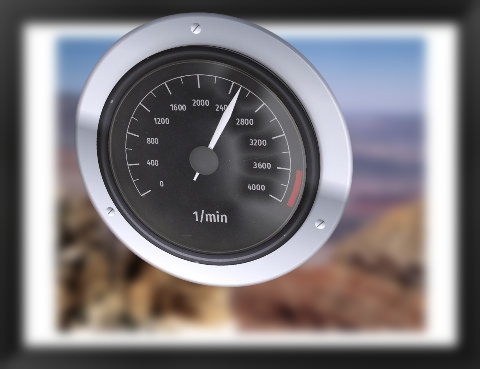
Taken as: 2500 rpm
